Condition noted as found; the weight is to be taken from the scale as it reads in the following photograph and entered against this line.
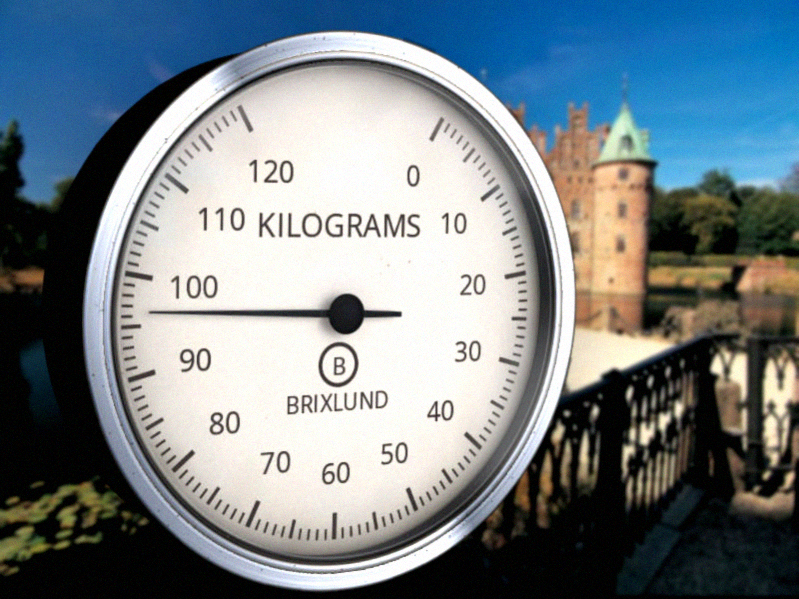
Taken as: 96.5 kg
